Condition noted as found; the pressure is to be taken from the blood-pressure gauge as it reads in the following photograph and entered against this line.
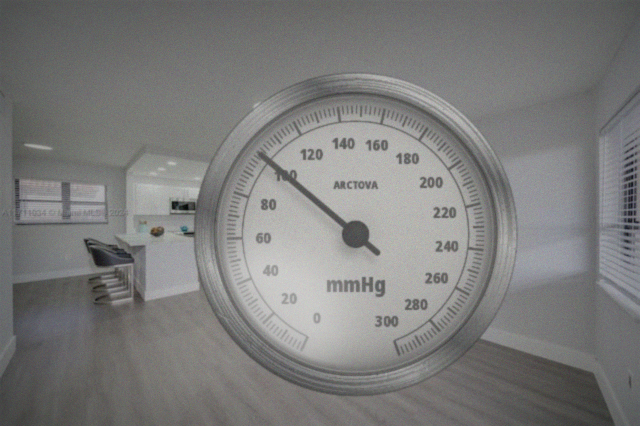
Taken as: 100 mmHg
